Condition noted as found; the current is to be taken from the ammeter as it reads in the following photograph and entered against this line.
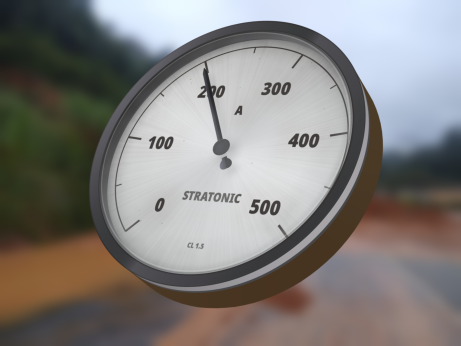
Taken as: 200 A
